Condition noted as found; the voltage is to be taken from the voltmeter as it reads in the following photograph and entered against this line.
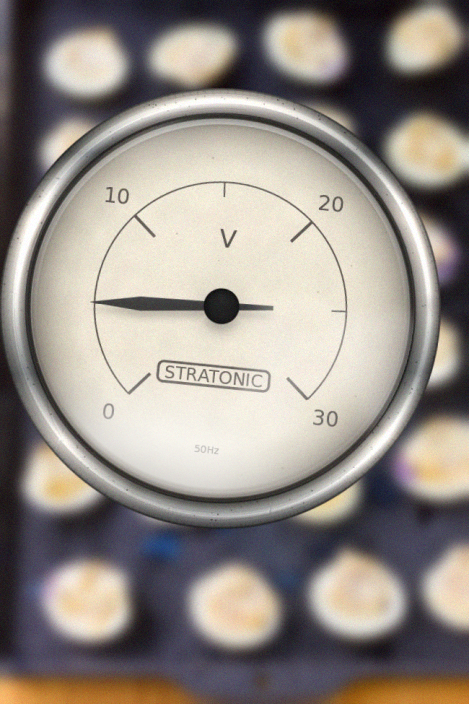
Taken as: 5 V
